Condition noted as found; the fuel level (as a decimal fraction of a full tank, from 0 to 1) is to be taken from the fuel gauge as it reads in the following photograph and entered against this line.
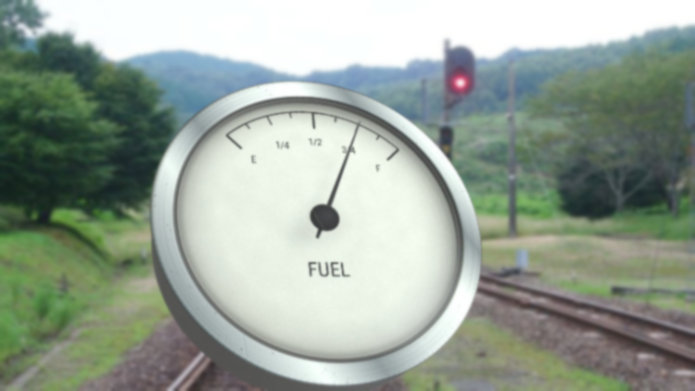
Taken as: 0.75
